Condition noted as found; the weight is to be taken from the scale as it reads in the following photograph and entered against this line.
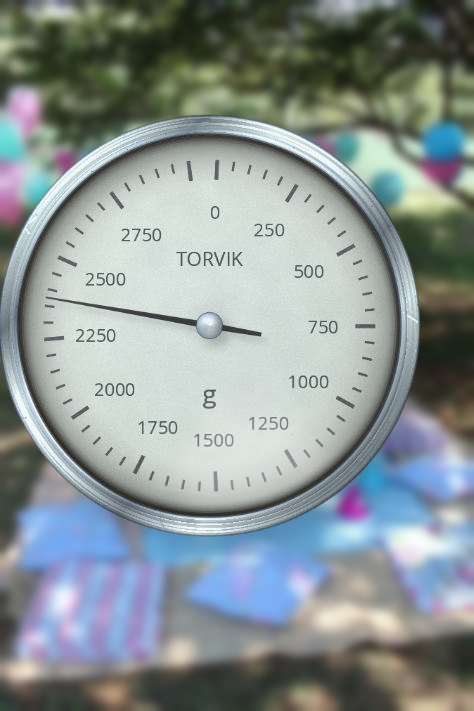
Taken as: 2375 g
